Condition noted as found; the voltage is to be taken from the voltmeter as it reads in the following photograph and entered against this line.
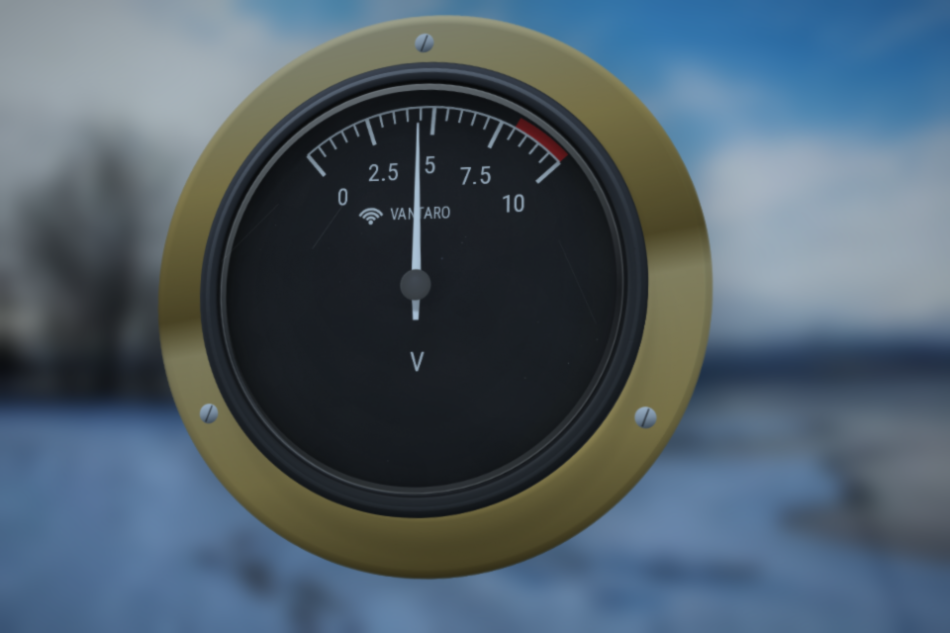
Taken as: 4.5 V
